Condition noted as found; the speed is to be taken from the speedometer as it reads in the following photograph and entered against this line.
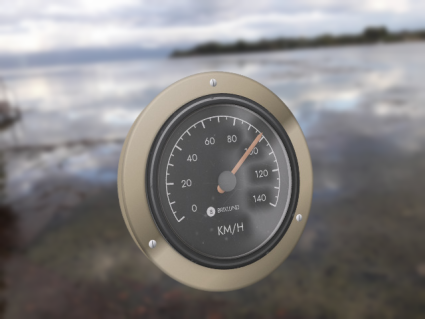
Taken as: 97.5 km/h
